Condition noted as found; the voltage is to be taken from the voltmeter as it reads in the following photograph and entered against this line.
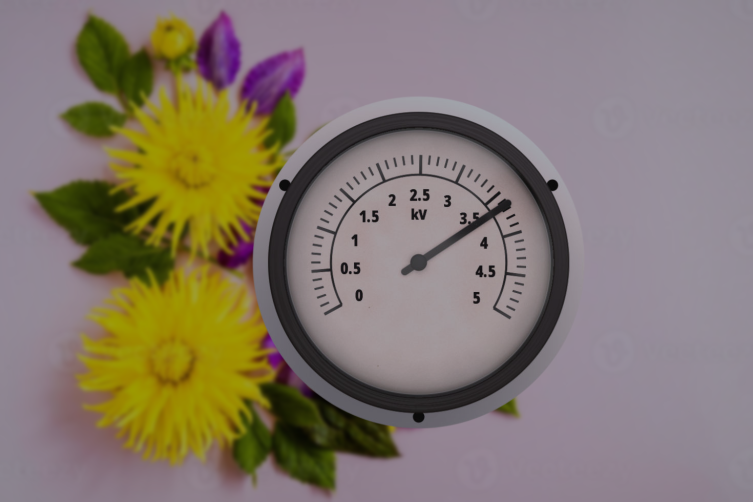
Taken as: 3.65 kV
